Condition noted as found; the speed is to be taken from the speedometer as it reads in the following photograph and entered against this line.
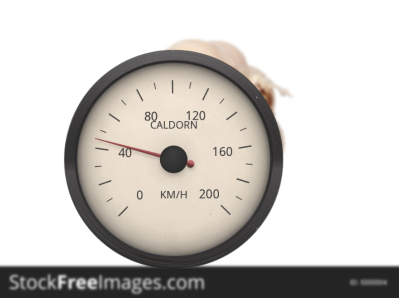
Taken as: 45 km/h
